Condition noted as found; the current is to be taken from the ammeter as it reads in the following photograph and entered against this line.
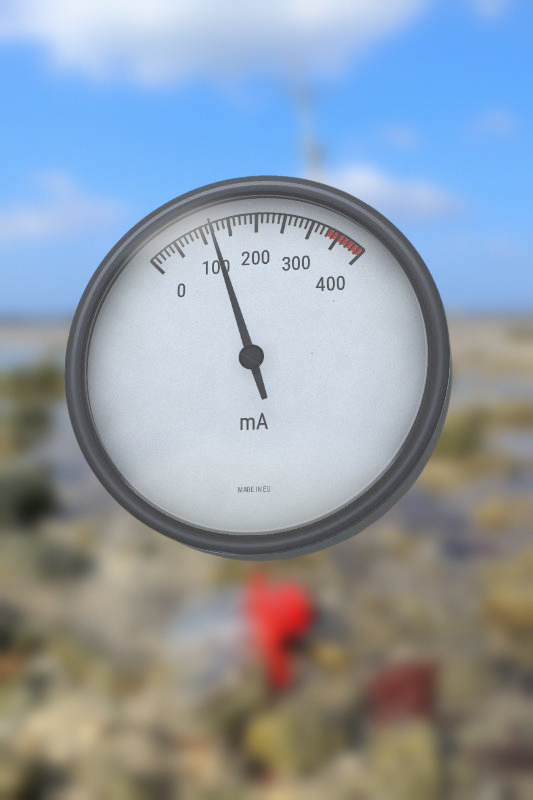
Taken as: 120 mA
